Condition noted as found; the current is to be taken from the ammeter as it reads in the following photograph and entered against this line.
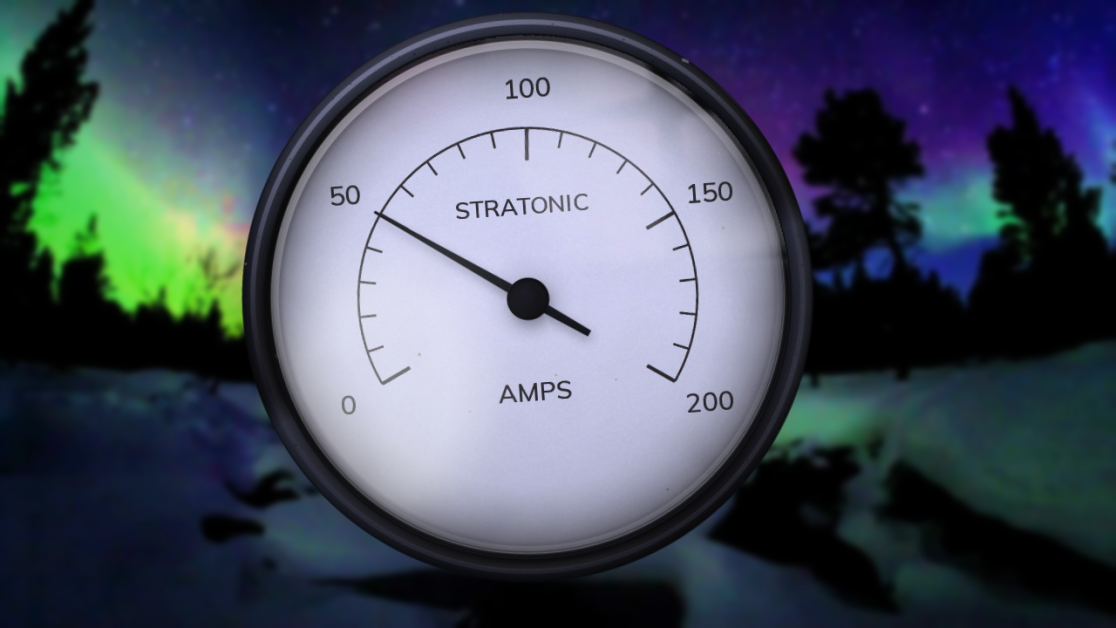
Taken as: 50 A
